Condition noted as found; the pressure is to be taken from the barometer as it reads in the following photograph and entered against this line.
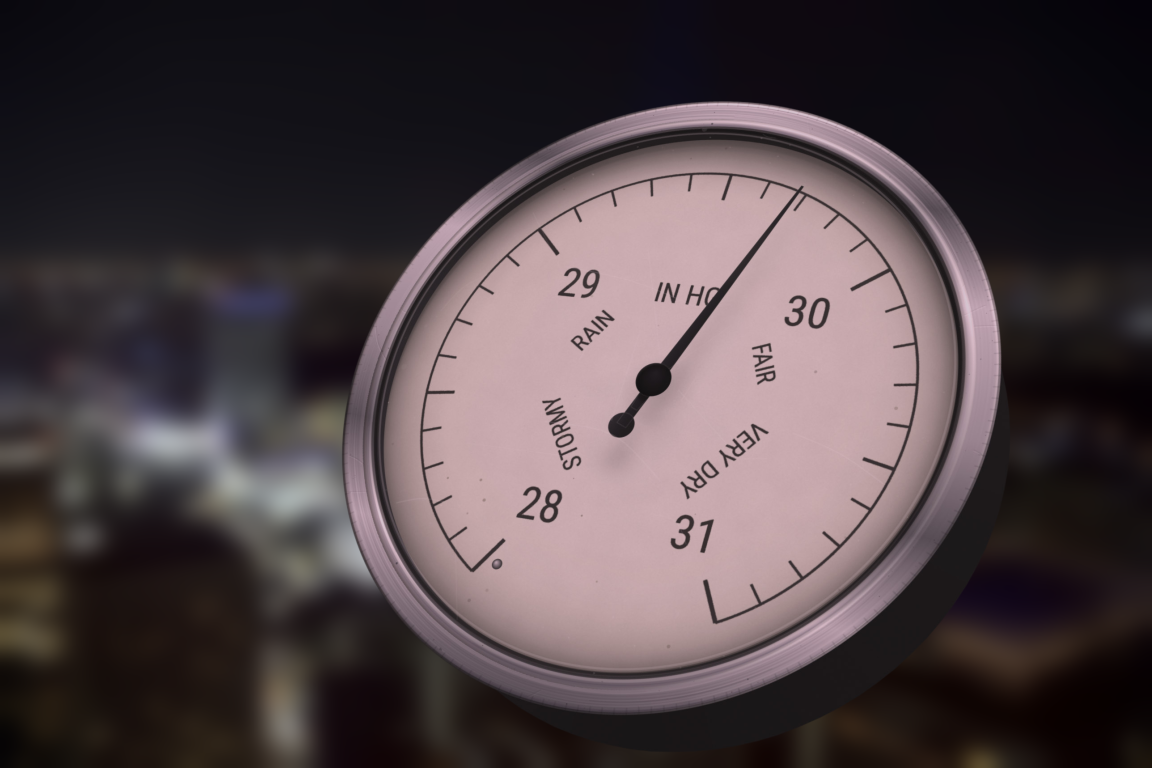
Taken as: 29.7 inHg
